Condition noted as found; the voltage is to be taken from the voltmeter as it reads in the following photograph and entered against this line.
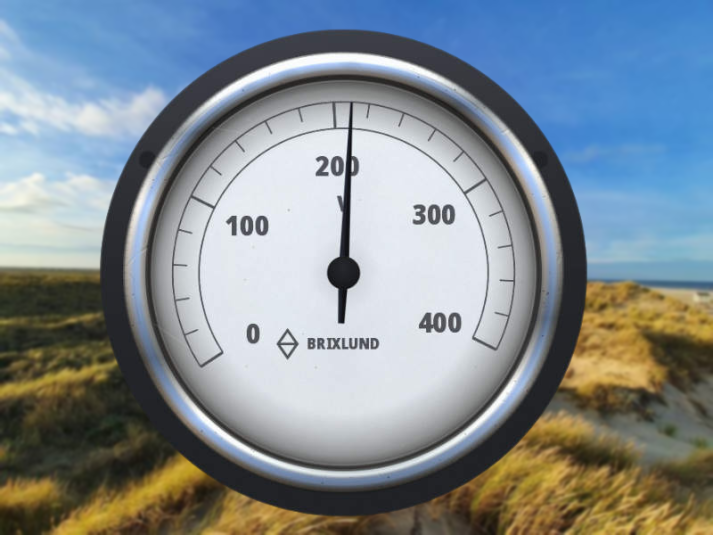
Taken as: 210 V
